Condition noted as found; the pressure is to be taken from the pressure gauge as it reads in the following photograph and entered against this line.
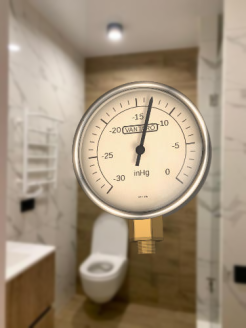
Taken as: -13 inHg
